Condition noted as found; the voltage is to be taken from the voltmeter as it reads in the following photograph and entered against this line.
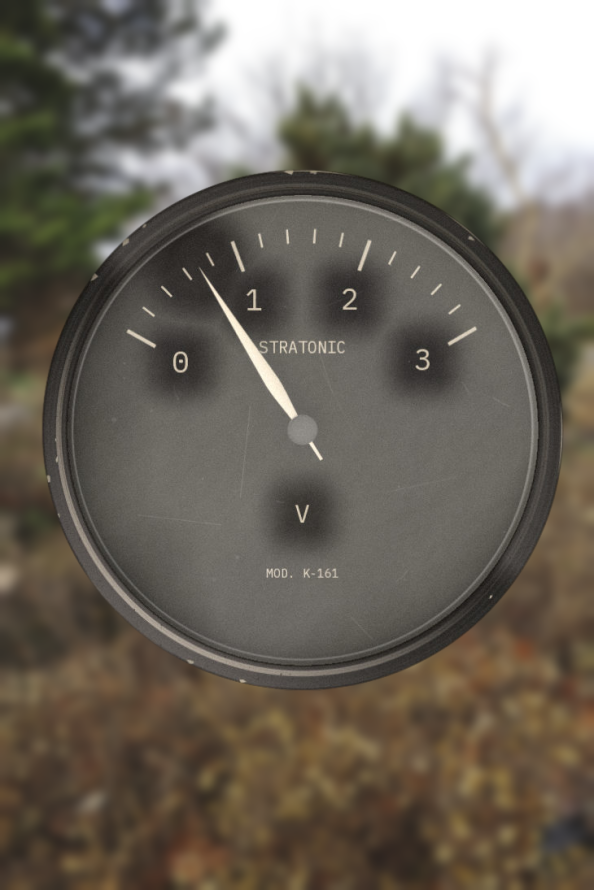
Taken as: 0.7 V
